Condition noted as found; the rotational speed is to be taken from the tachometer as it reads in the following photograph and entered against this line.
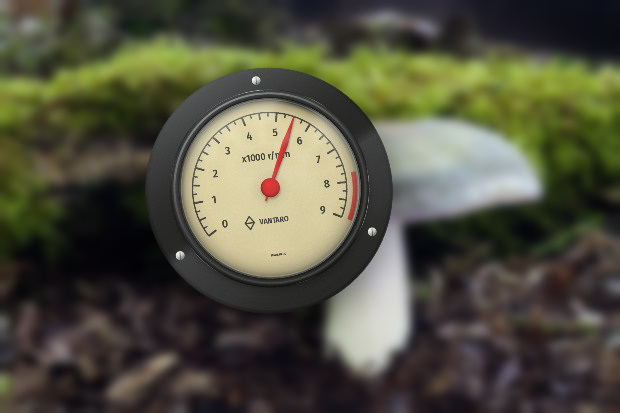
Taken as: 5500 rpm
